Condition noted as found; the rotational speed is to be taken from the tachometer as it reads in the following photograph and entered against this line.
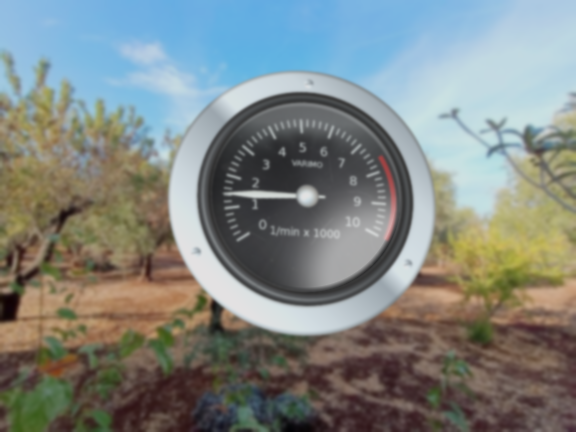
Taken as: 1400 rpm
